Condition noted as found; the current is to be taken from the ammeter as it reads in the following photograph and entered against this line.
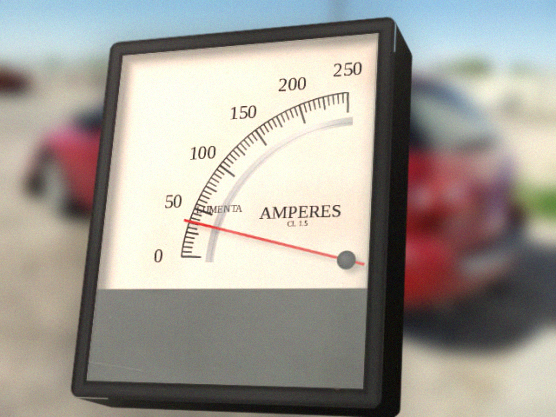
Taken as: 35 A
